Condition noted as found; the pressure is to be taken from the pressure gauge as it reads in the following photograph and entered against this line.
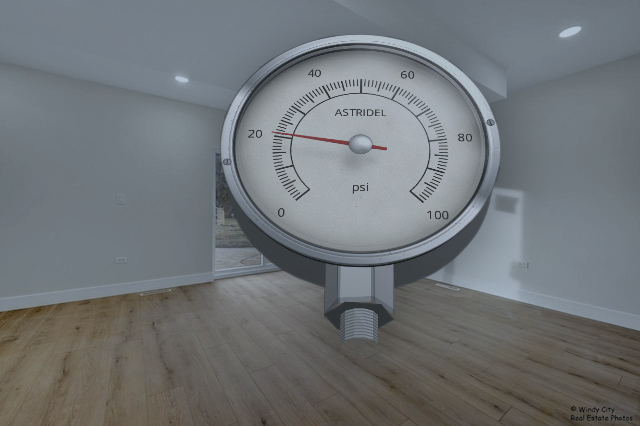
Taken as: 20 psi
